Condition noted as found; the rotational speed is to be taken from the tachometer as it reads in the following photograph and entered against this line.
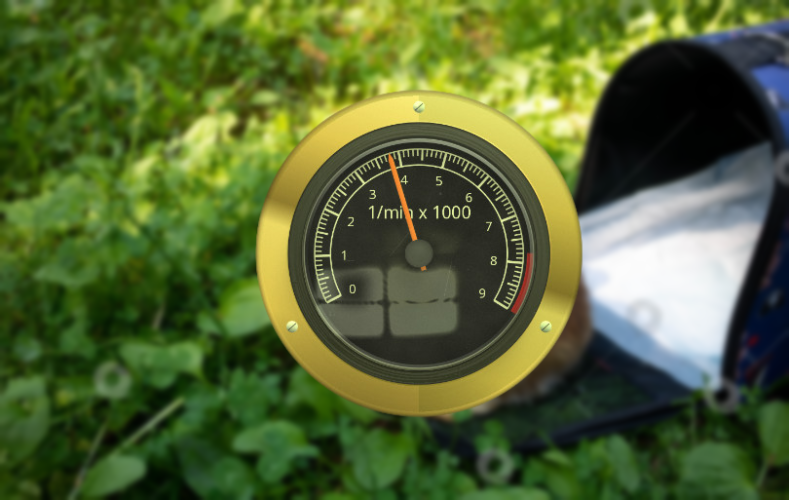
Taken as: 3800 rpm
